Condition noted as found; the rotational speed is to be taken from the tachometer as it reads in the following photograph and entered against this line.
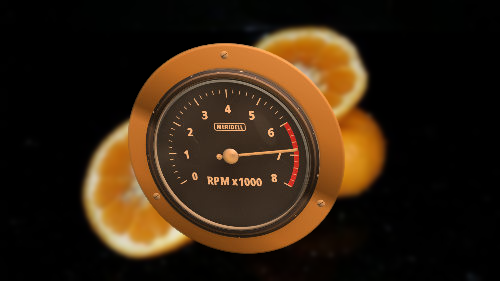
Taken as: 6800 rpm
